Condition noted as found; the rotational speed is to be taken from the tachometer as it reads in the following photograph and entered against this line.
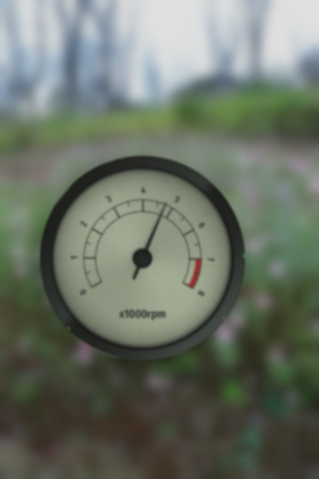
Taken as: 4750 rpm
